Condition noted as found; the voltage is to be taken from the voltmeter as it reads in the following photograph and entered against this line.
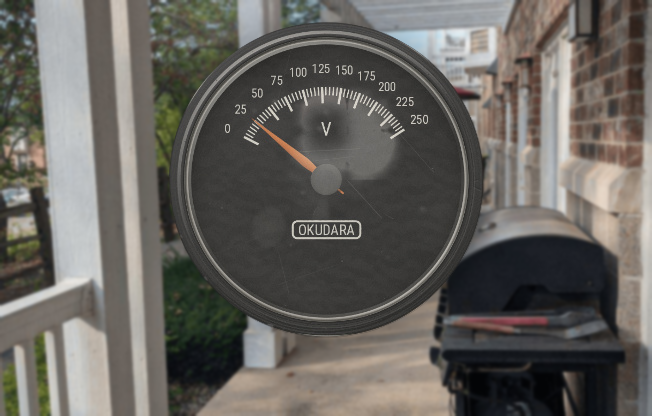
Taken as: 25 V
